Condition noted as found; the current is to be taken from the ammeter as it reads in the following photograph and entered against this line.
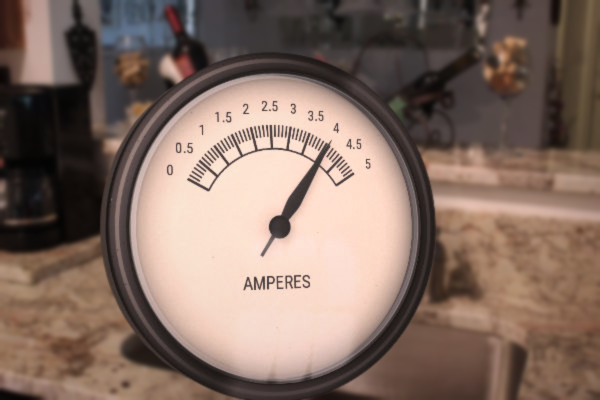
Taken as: 4 A
